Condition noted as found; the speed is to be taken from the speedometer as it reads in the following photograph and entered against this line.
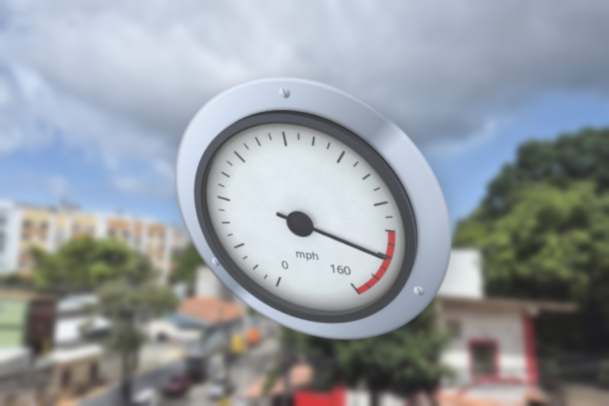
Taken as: 140 mph
